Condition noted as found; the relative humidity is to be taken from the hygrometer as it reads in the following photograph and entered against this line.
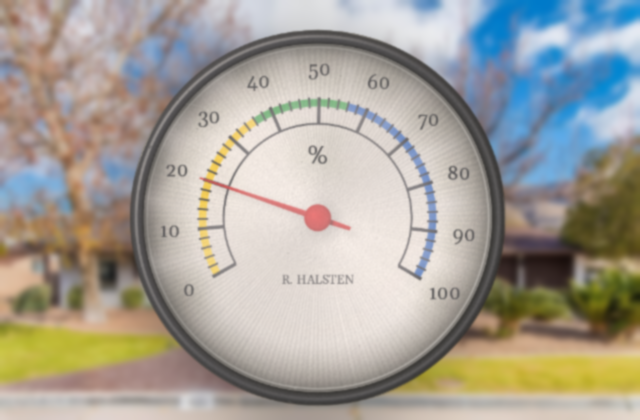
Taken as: 20 %
